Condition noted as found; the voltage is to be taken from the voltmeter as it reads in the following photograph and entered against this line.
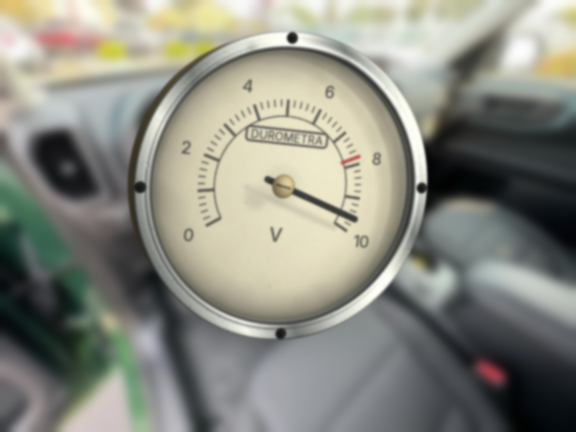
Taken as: 9.6 V
